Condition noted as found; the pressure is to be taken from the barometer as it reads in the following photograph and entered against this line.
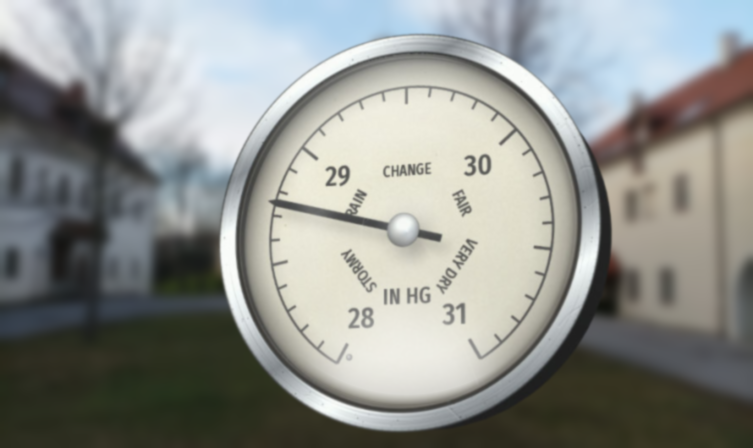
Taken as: 28.75 inHg
